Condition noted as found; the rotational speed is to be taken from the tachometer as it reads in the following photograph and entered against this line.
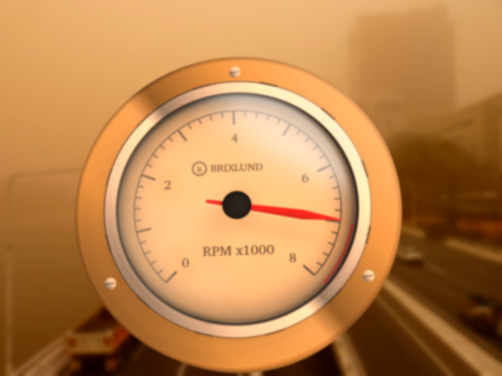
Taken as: 7000 rpm
